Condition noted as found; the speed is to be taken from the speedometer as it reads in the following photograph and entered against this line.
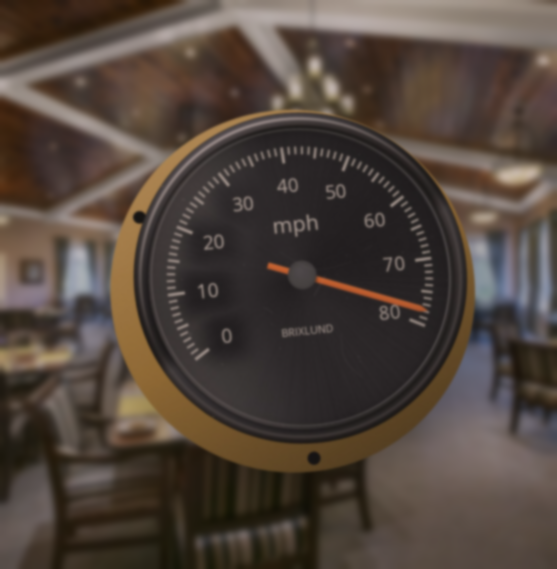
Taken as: 78 mph
